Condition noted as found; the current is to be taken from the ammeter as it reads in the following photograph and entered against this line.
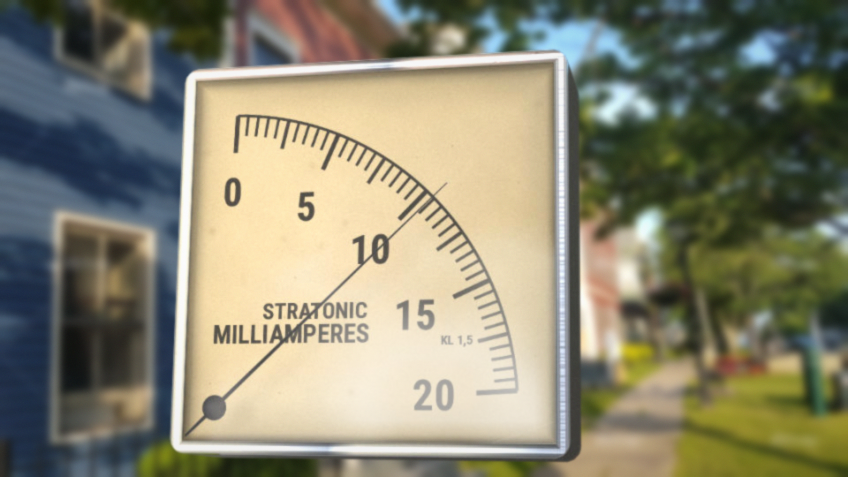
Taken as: 10.5 mA
